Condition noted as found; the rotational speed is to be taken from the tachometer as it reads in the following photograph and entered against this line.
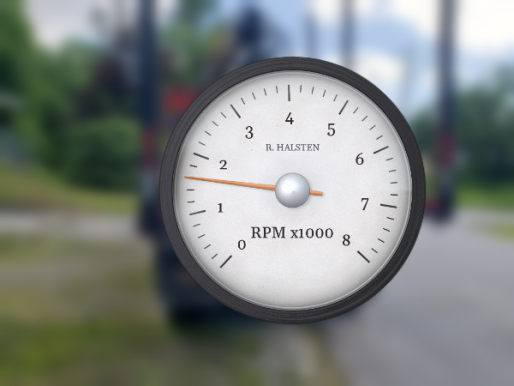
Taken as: 1600 rpm
